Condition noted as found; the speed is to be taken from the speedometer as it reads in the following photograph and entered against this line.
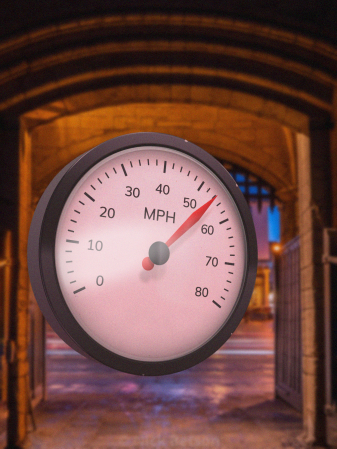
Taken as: 54 mph
